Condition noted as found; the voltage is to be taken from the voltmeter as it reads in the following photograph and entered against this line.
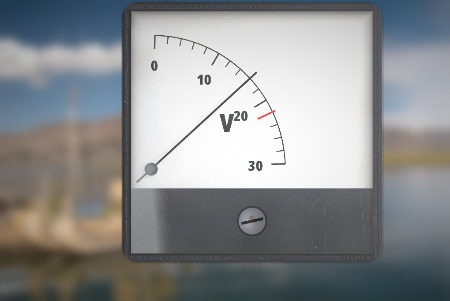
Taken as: 16 V
